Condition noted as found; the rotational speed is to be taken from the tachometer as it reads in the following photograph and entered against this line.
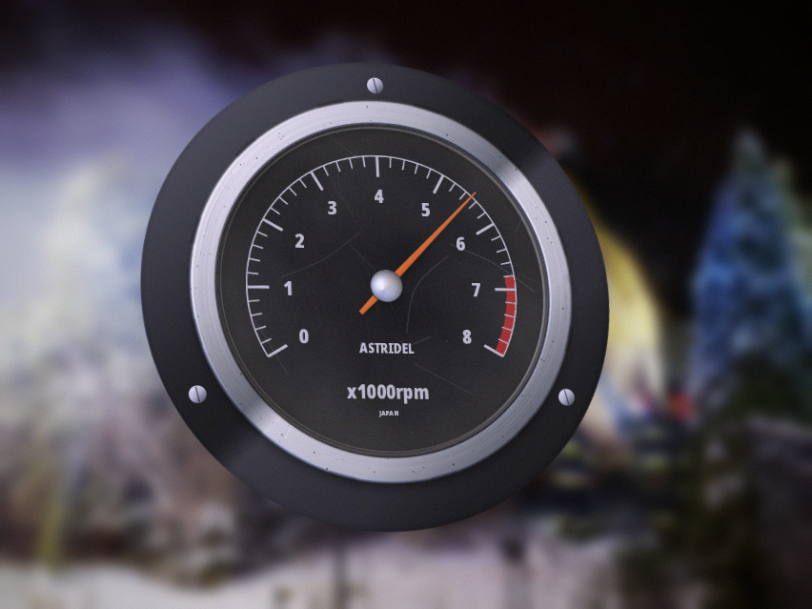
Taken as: 5500 rpm
